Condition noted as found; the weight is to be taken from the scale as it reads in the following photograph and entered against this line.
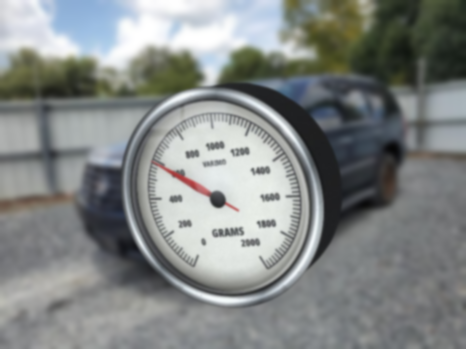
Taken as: 600 g
